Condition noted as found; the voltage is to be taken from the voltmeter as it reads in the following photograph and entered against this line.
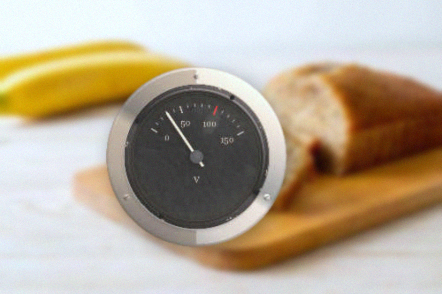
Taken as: 30 V
